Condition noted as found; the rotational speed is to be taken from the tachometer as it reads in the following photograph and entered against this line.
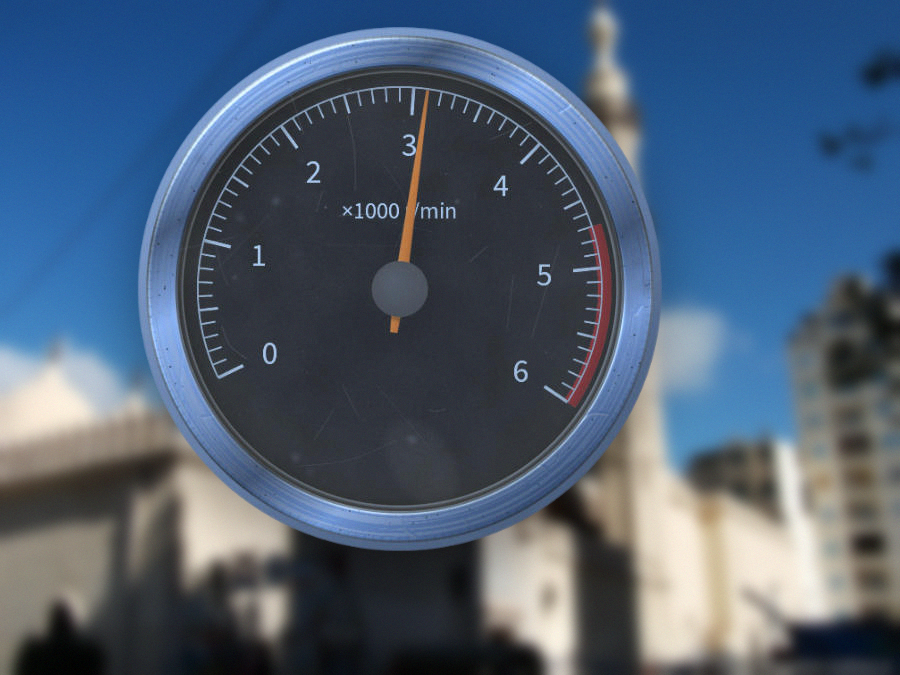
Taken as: 3100 rpm
